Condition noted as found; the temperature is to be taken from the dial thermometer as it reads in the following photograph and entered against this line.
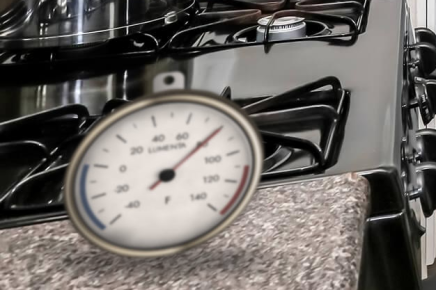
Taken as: 80 °F
